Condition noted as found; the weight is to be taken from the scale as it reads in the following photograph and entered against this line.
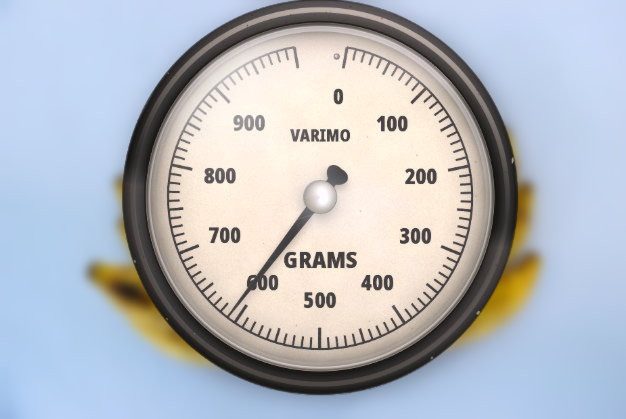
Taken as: 610 g
